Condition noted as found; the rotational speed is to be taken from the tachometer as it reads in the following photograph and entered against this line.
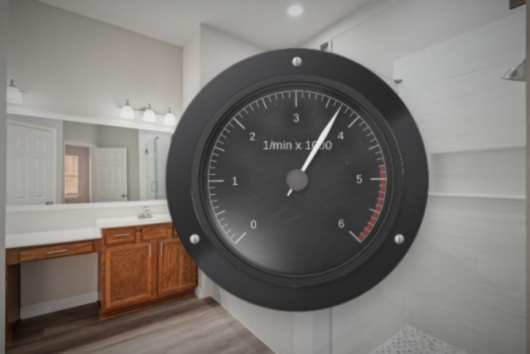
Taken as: 3700 rpm
